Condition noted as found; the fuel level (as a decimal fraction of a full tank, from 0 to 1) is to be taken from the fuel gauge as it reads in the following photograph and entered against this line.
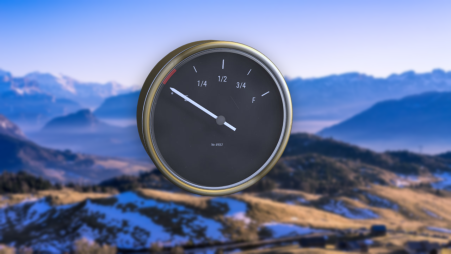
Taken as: 0
